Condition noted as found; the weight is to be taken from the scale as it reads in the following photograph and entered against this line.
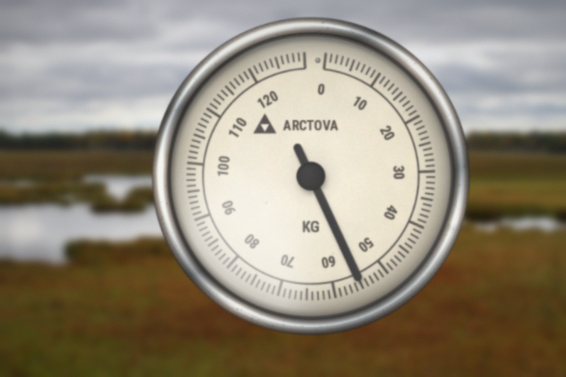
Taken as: 55 kg
